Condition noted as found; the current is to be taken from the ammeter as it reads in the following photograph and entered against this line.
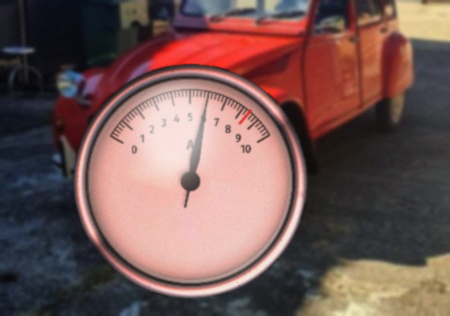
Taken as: 6 A
